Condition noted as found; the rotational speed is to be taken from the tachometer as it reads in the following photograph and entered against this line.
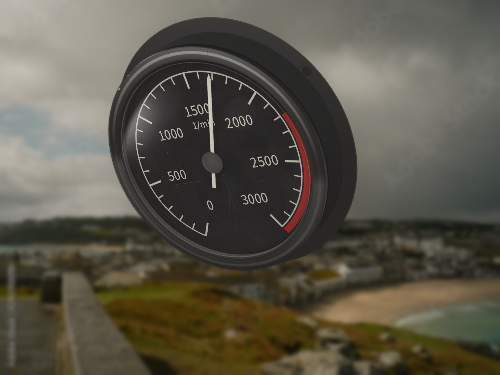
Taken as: 1700 rpm
